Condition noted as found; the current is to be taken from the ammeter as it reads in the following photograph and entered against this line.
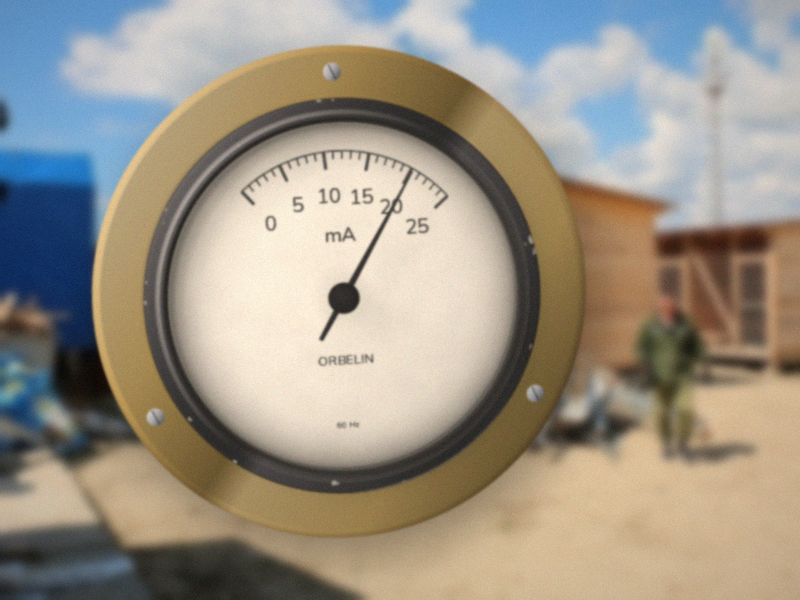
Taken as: 20 mA
